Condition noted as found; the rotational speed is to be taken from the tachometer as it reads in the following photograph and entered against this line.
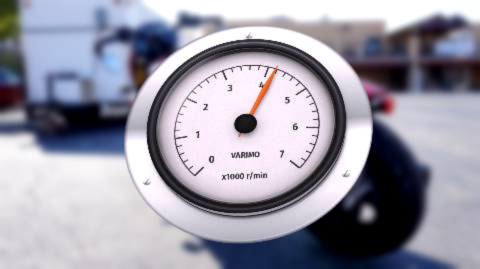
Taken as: 4200 rpm
